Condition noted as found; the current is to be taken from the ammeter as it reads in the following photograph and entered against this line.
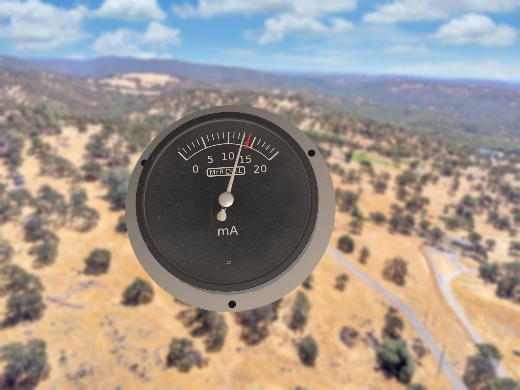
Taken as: 13 mA
